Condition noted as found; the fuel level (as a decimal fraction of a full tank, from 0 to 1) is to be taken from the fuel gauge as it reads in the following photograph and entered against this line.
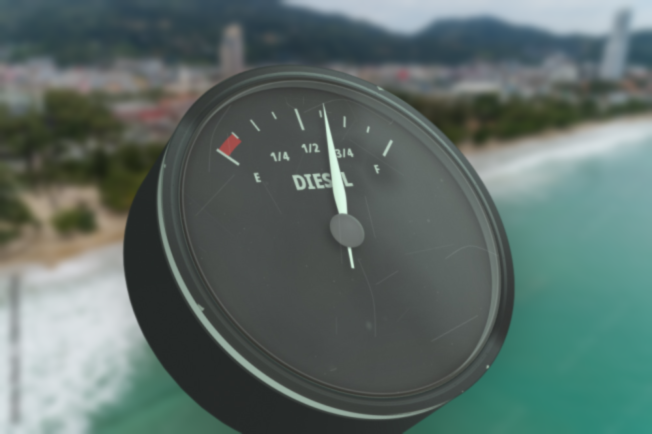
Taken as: 0.625
